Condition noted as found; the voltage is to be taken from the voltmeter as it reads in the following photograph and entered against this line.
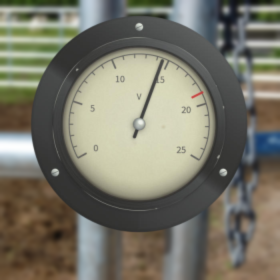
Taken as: 14.5 V
